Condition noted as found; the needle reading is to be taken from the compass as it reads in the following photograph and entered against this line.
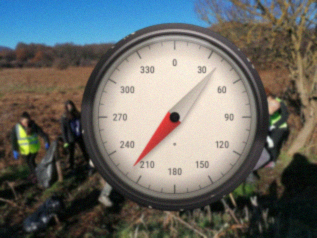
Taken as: 220 °
